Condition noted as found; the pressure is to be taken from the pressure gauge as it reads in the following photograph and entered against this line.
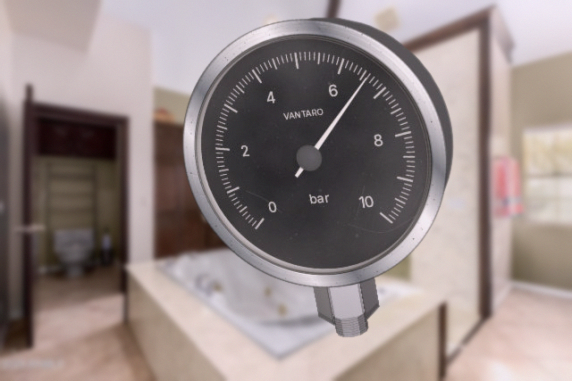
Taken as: 6.6 bar
